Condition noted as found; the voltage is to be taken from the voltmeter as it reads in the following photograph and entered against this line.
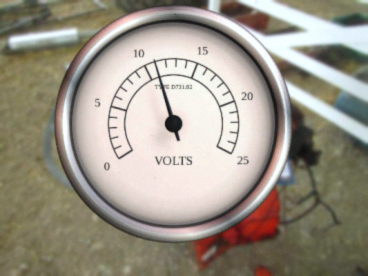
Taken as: 11 V
